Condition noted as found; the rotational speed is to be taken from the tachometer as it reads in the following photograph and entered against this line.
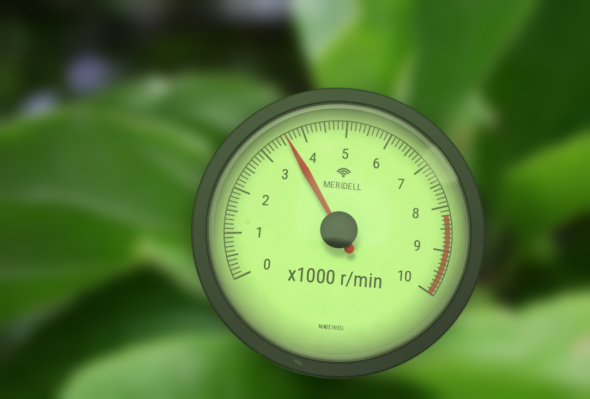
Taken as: 3600 rpm
